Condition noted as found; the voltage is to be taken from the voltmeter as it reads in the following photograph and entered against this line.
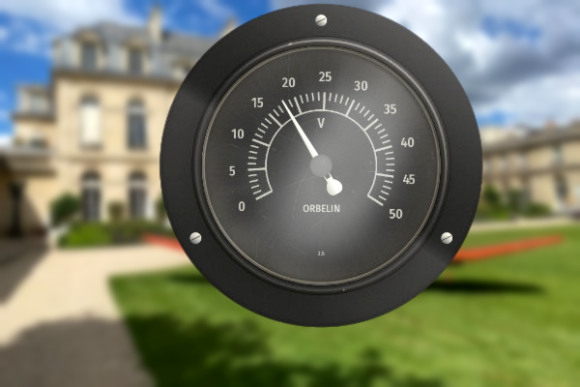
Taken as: 18 V
